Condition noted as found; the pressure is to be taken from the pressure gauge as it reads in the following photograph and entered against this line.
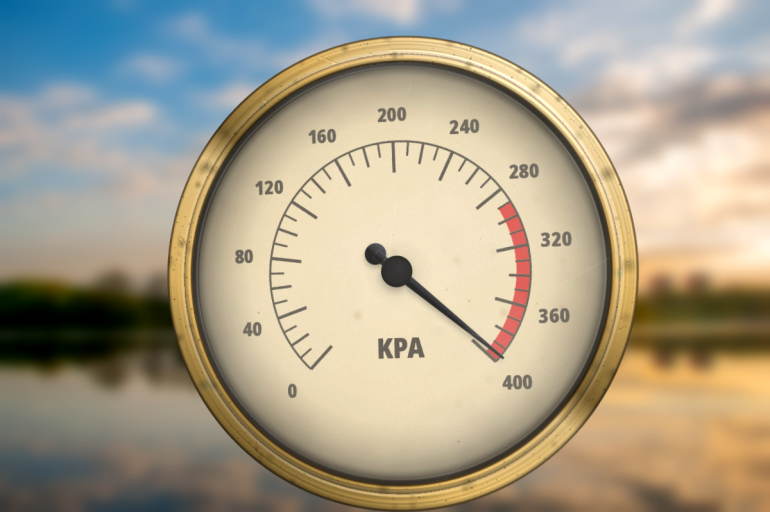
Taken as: 395 kPa
